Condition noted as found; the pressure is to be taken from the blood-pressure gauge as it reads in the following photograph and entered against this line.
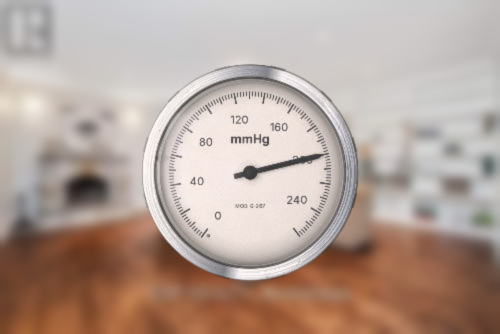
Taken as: 200 mmHg
